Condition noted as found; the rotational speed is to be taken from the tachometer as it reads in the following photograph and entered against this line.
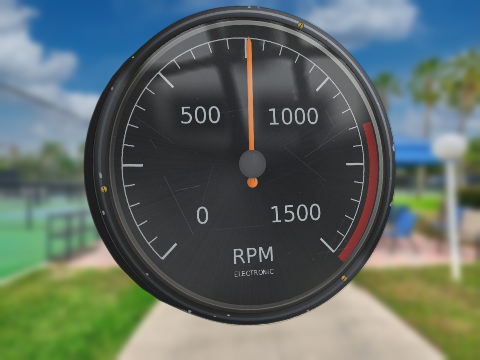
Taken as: 750 rpm
